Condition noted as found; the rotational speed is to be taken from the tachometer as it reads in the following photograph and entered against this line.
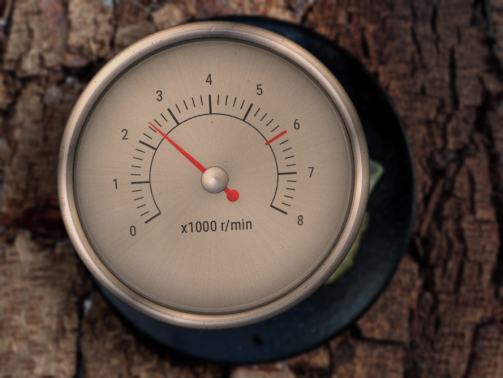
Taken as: 2500 rpm
